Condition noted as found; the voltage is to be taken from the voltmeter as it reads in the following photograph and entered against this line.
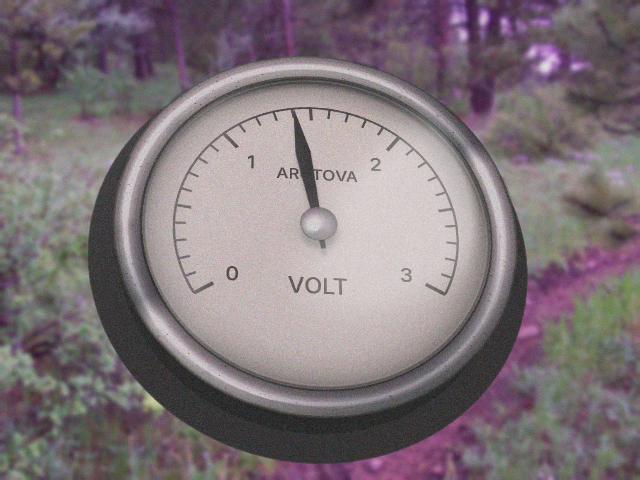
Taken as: 1.4 V
